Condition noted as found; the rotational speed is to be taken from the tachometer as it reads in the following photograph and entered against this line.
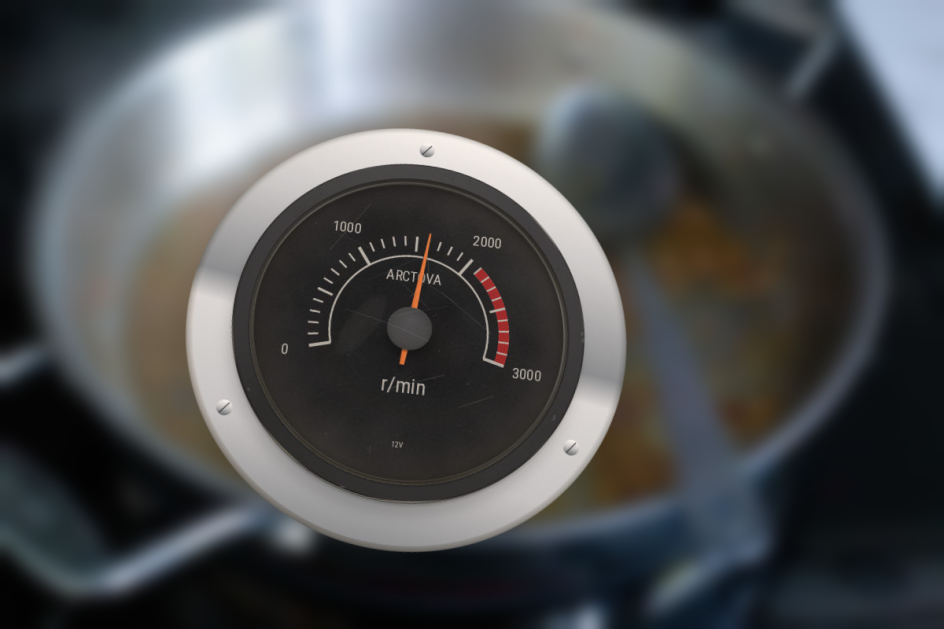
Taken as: 1600 rpm
